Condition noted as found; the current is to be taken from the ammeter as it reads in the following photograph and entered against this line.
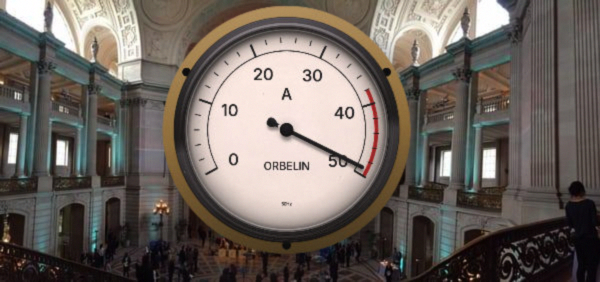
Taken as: 49 A
